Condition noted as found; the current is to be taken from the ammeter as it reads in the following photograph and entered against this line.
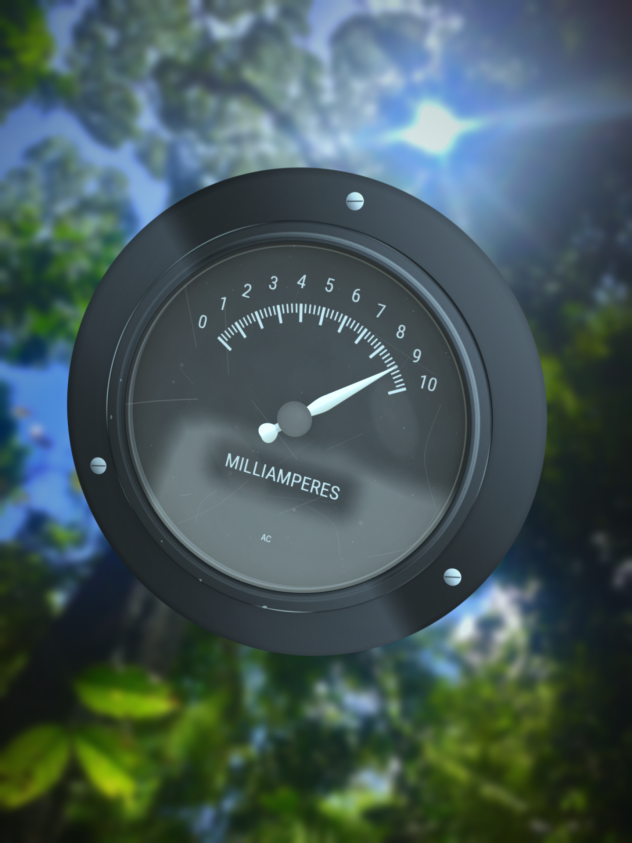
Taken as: 9 mA
